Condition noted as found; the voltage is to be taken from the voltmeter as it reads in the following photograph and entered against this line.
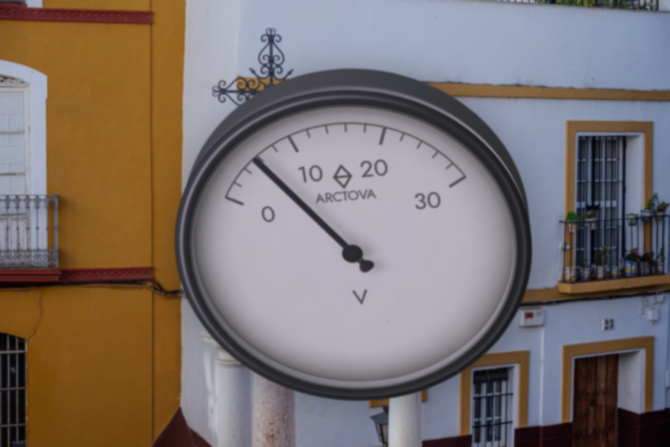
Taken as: 6 V
